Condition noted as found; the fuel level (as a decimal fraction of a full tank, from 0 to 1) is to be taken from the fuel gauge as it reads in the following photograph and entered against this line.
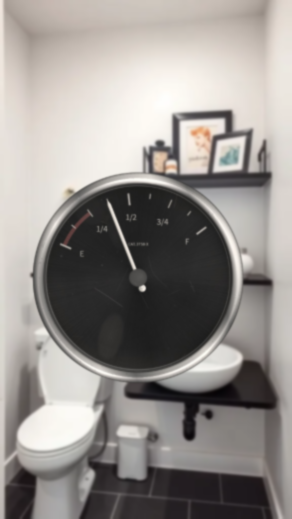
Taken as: 0.375
